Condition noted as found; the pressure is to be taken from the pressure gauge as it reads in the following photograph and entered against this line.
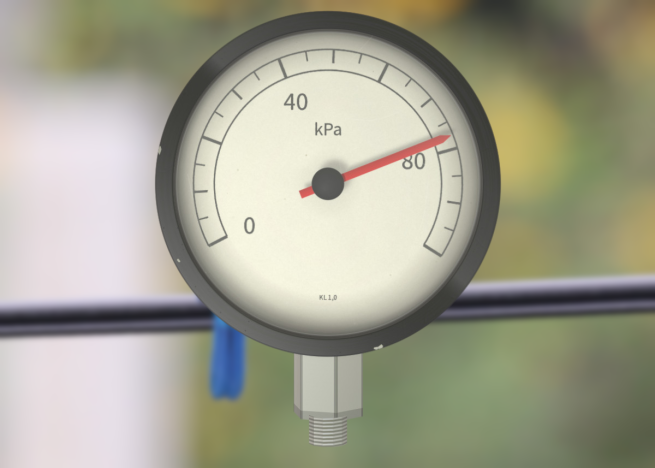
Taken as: 77.5 kPa
